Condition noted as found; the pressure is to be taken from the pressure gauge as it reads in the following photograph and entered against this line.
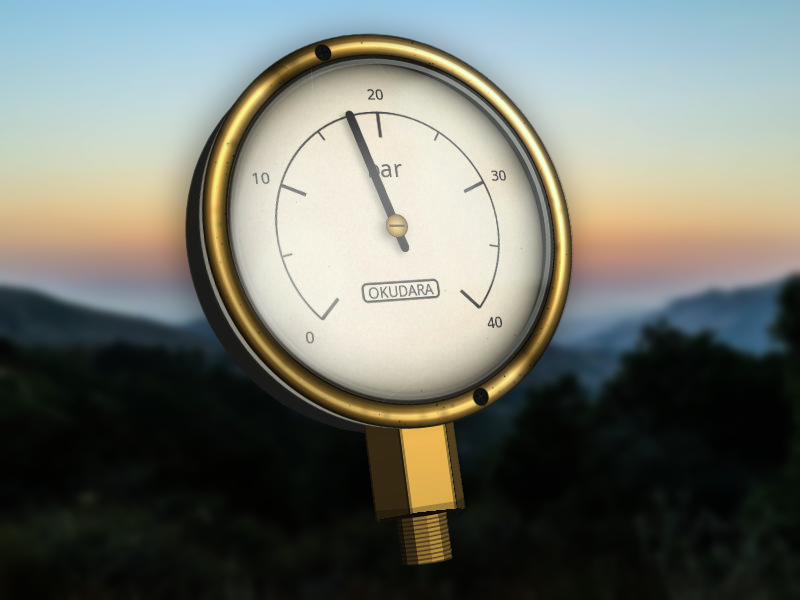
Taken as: 17.5 bar
